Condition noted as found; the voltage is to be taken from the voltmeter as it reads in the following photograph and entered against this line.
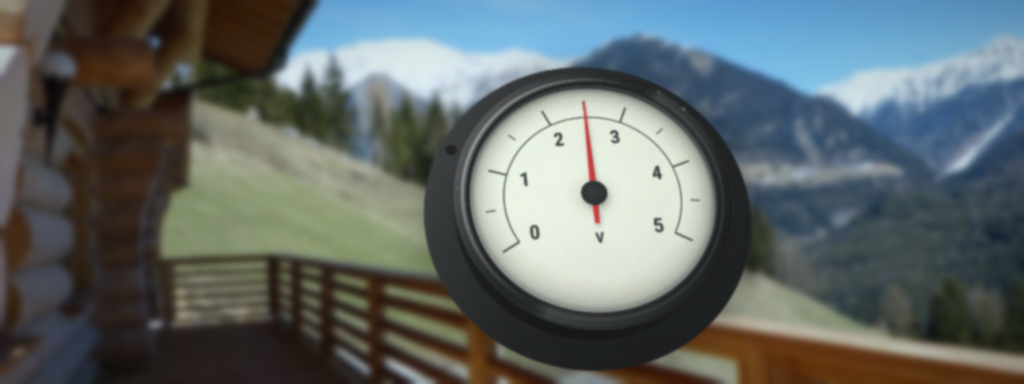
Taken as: 2.5 V
